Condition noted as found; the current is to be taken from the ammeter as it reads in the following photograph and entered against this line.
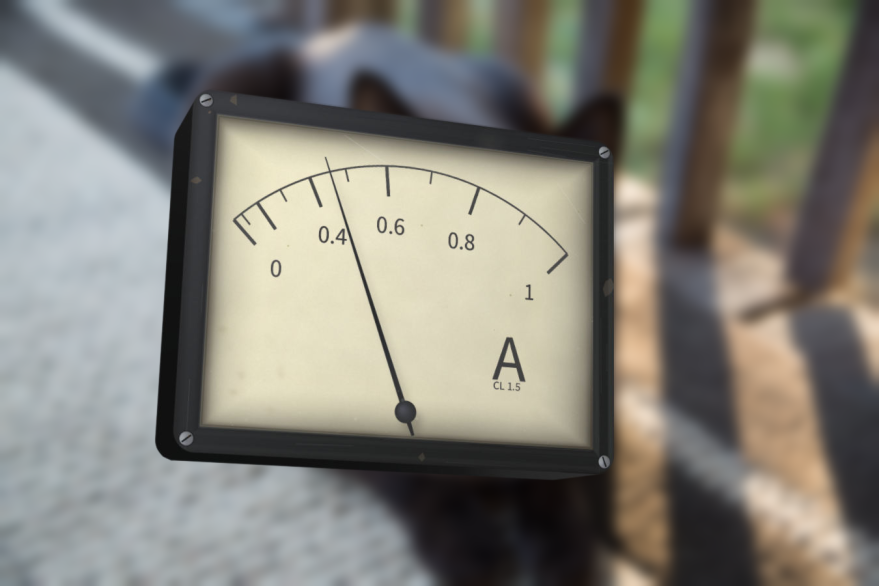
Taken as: 0.45 A
